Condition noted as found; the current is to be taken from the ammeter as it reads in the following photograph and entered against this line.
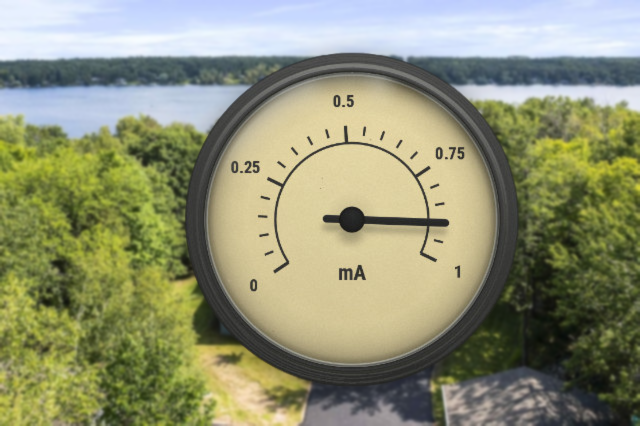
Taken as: 0.9 mA
